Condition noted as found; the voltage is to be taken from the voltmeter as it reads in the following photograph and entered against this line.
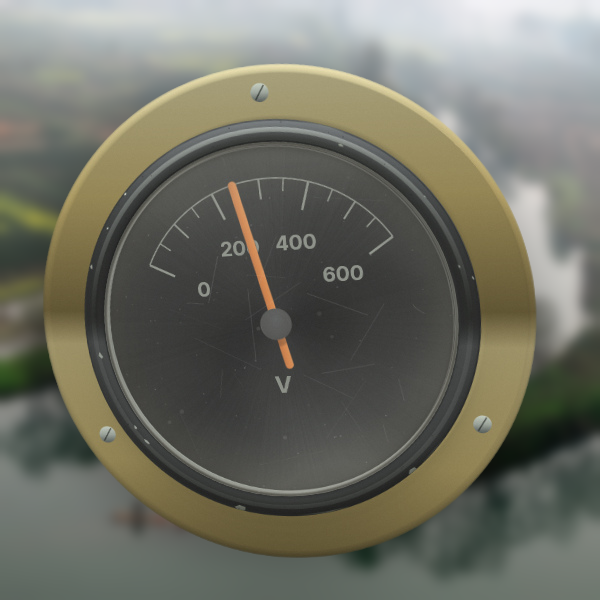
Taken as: 250 V
